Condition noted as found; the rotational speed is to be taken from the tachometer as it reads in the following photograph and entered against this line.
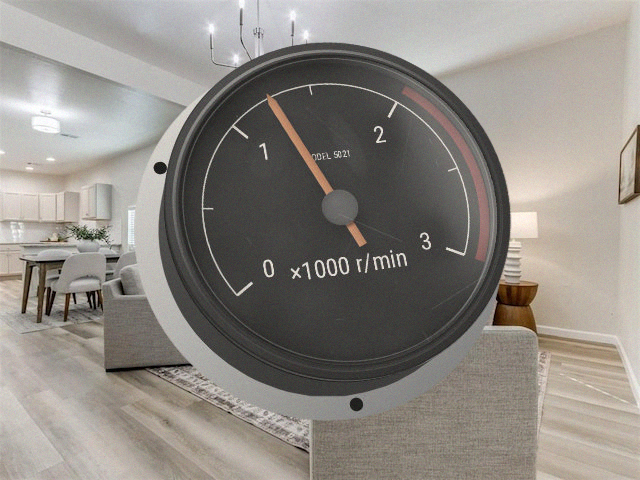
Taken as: 1250 rpm
